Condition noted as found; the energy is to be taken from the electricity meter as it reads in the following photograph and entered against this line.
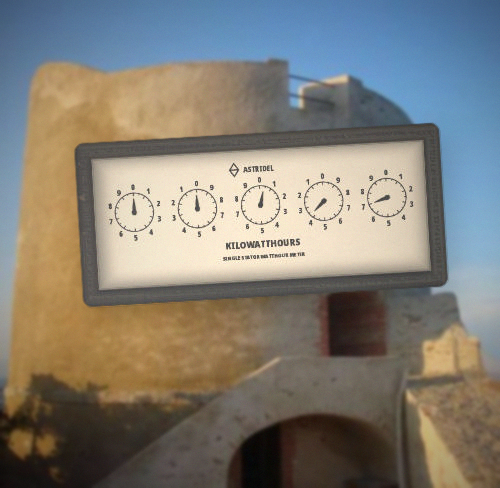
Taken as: 37 kWh
